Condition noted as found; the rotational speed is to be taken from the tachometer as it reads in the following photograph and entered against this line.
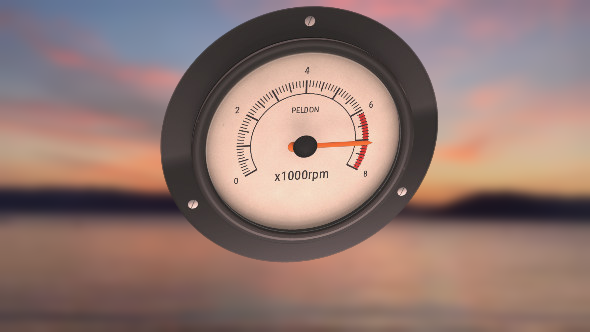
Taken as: 7000 rpm
